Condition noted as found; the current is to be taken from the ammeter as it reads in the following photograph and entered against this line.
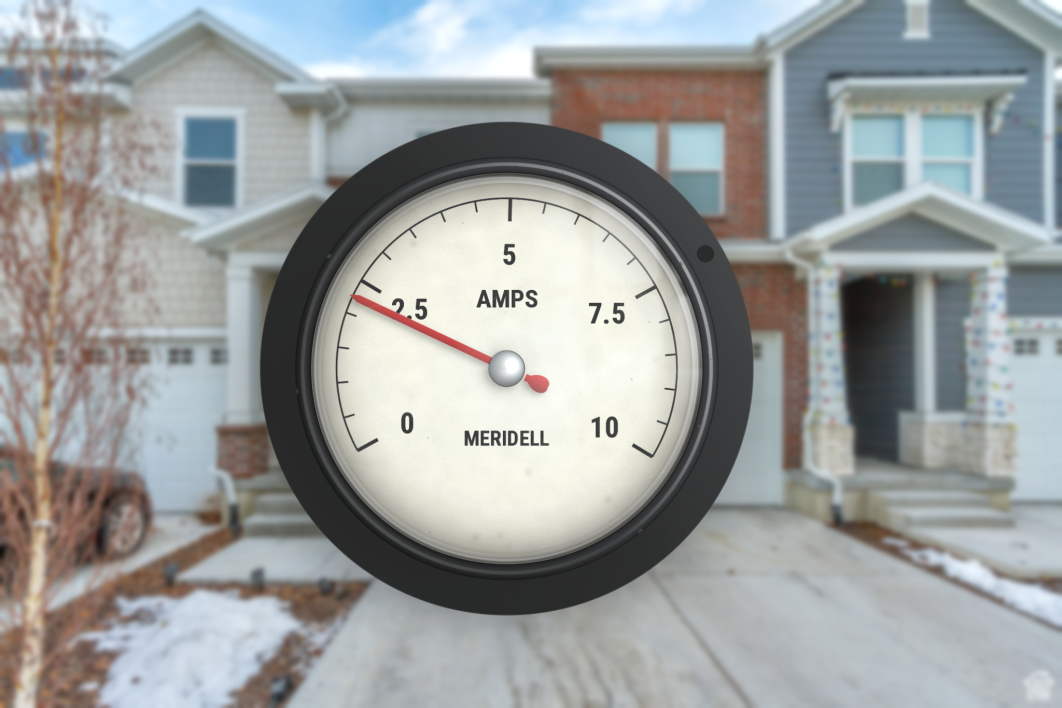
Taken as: 2.25 A
